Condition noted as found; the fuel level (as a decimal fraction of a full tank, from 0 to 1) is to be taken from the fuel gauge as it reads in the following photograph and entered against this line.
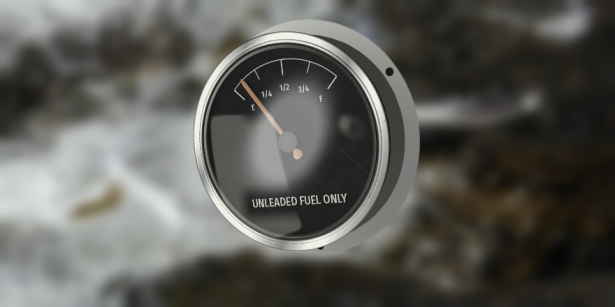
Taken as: 0.125
